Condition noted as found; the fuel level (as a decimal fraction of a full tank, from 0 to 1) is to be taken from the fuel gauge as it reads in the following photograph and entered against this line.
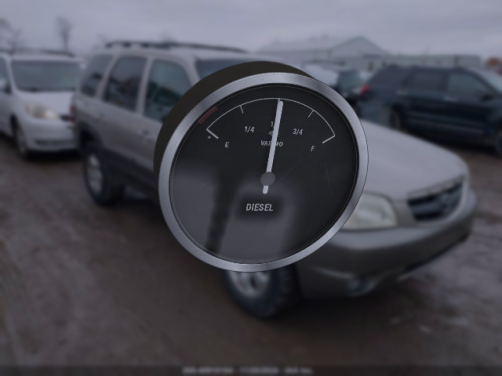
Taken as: 0.5
